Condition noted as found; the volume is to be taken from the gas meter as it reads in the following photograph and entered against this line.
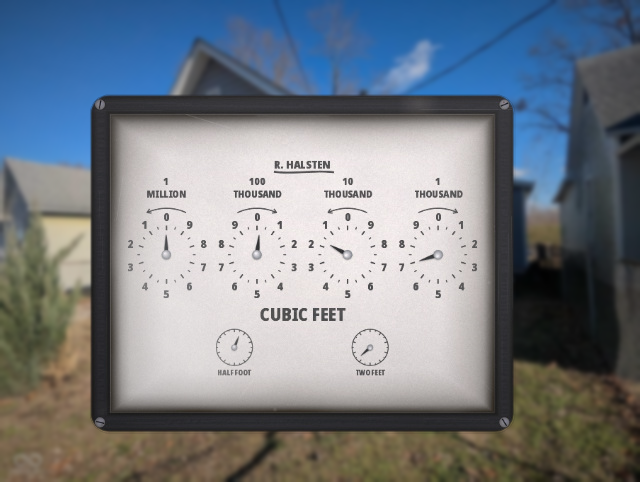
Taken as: 1700 ft³
